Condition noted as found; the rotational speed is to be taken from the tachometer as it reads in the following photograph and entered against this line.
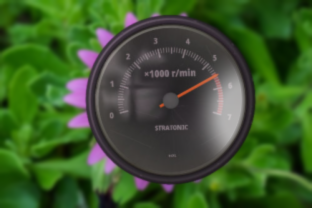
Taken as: 5500 rpm
